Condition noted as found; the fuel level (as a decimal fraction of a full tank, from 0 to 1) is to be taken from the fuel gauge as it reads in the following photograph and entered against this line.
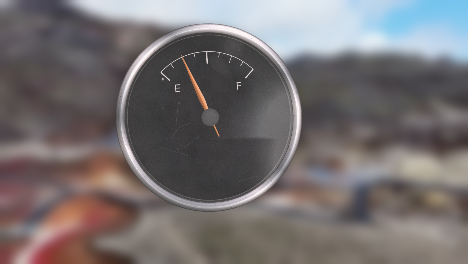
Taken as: 0.25
